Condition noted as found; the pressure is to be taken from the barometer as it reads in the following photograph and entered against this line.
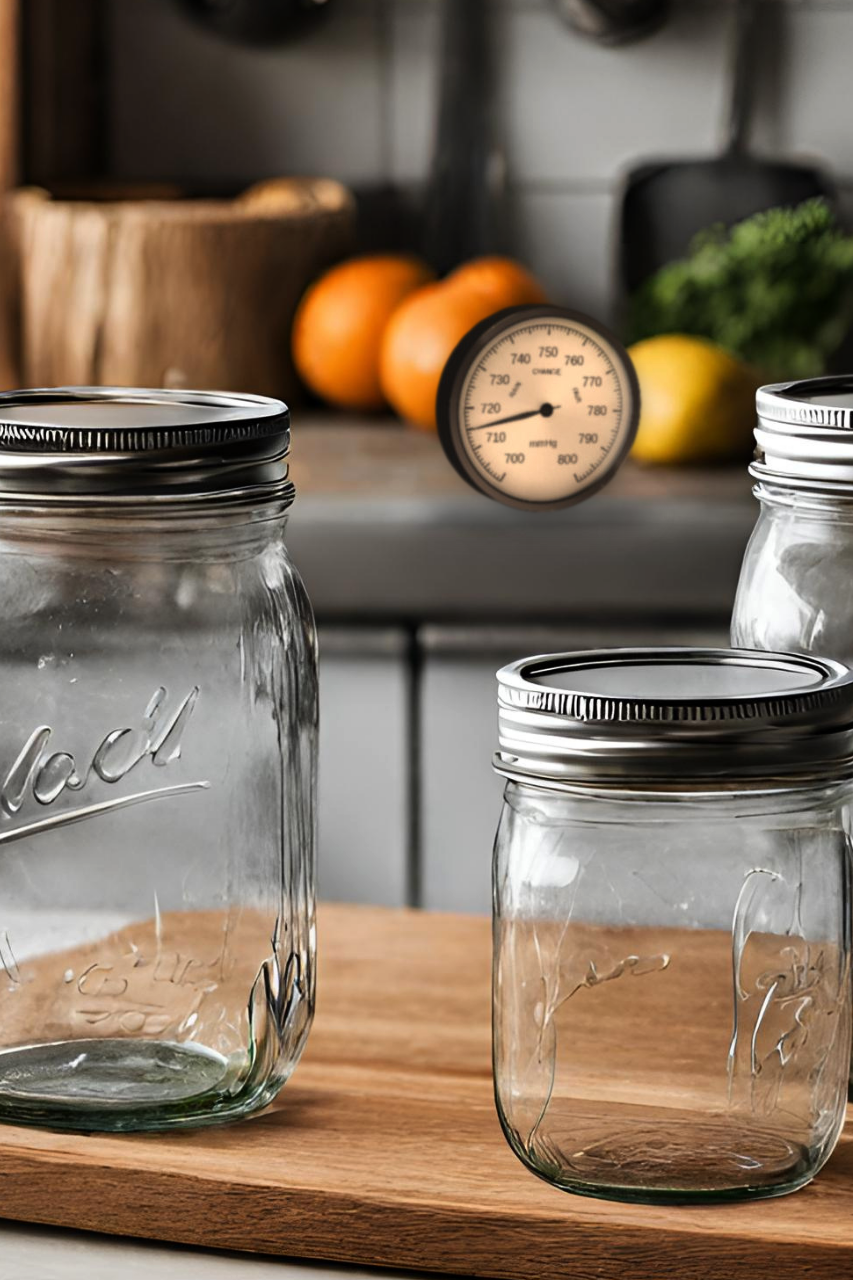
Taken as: 715 mmHg
